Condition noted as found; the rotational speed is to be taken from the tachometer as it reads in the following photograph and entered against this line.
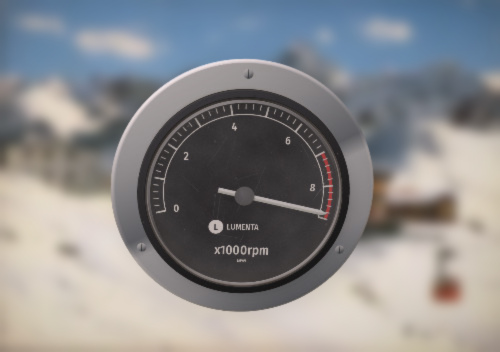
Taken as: 8800 rpm
